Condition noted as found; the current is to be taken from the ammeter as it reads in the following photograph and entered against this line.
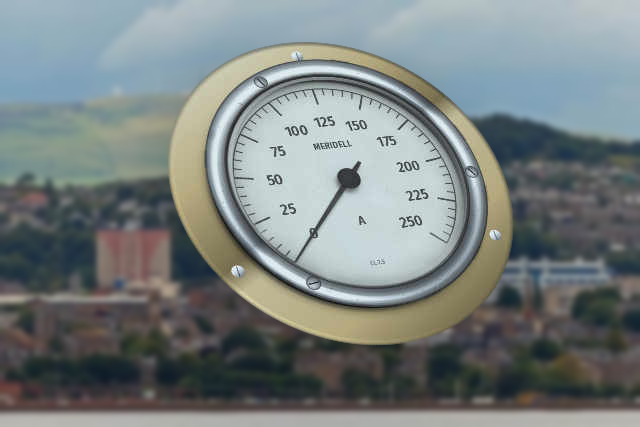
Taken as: 0 A
